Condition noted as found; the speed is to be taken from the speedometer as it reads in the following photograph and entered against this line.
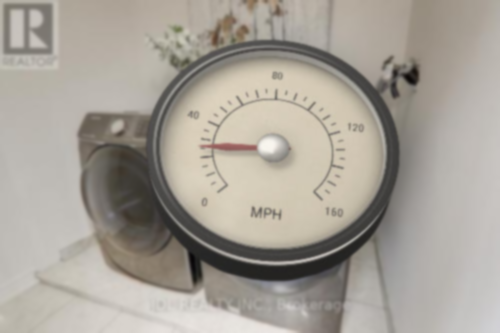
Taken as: 25 mph
